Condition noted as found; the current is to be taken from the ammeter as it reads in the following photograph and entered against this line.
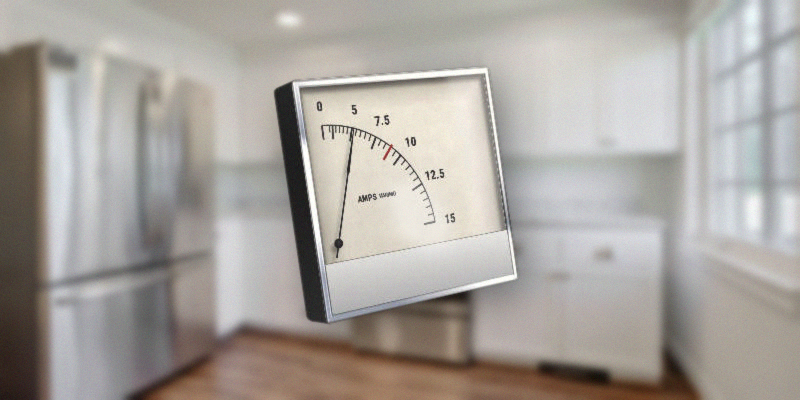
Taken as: 5 A
